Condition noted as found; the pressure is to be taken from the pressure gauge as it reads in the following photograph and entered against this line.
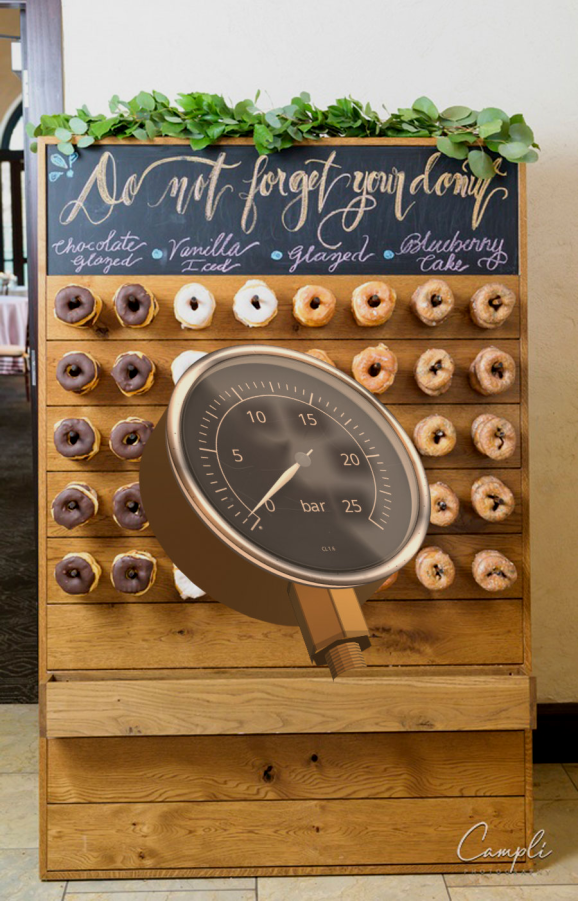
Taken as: 0.5 bar
